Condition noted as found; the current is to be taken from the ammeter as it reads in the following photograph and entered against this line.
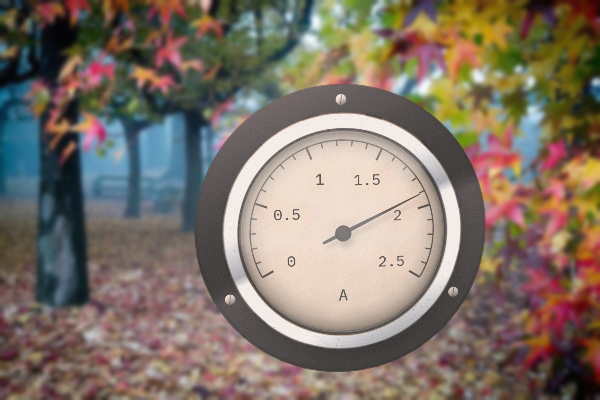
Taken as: 1.9 A
